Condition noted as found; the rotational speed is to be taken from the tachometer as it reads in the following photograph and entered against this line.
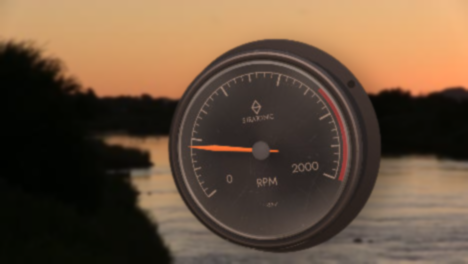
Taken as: 350 rpm
